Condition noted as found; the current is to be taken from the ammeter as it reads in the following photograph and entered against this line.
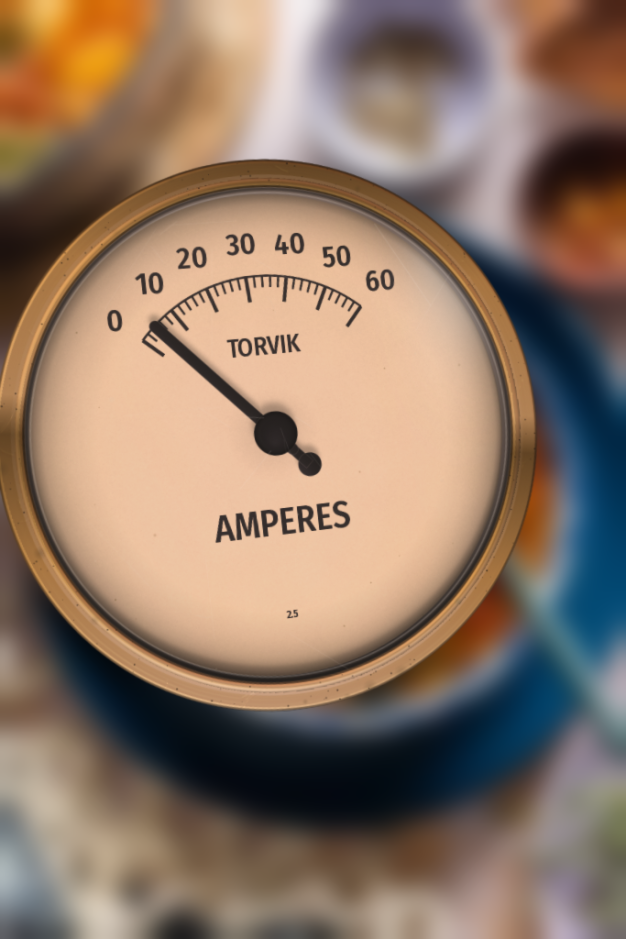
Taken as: 4 A
